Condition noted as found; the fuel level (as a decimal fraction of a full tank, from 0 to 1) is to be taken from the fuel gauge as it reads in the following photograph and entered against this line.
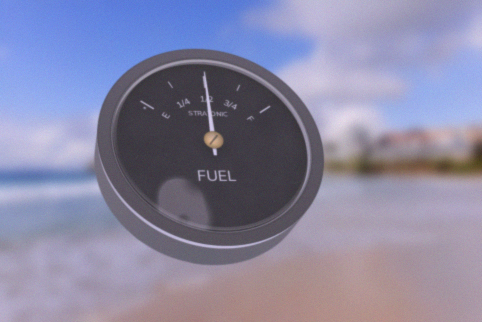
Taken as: 0.5
